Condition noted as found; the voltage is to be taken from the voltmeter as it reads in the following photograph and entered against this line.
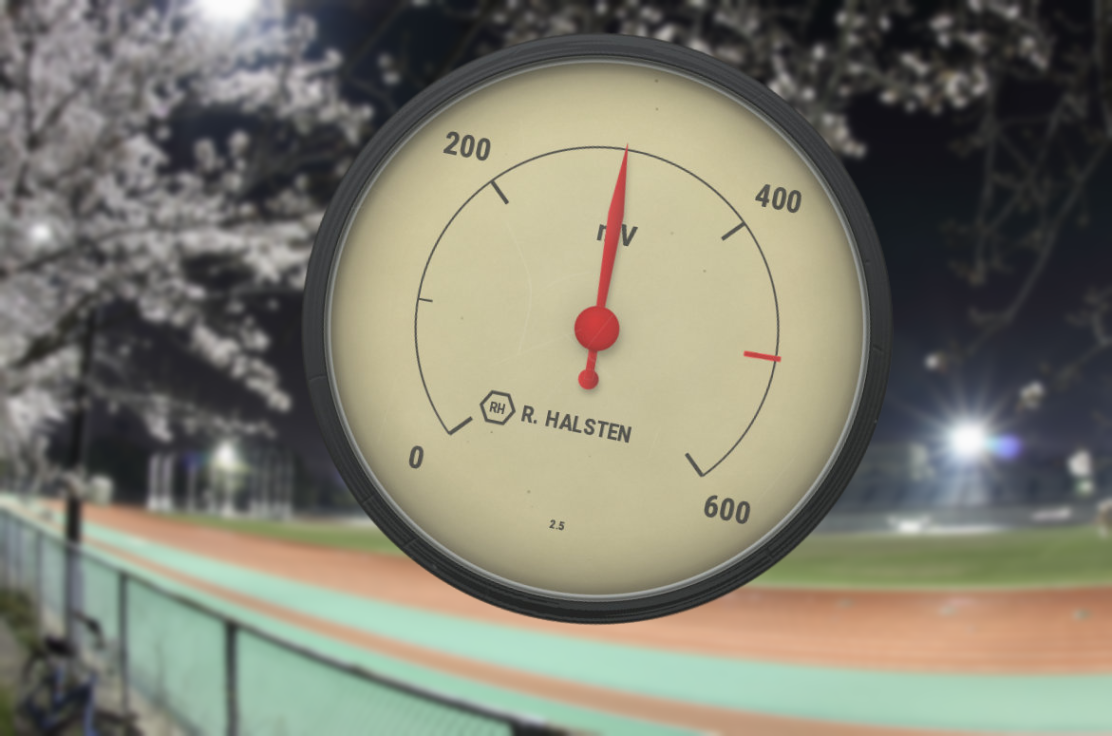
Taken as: 300 mV
